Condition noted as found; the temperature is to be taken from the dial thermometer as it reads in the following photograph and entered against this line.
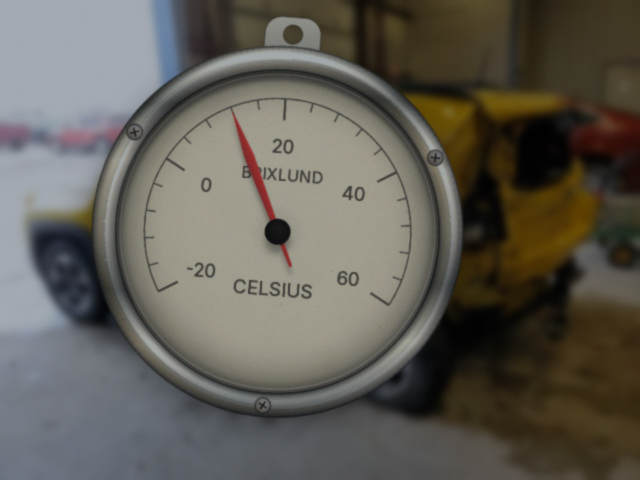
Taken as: 12 °C
